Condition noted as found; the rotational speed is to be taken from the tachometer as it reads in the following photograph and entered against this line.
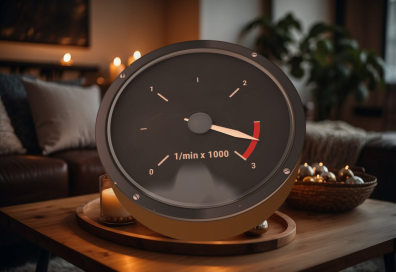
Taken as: 2750 rpm
